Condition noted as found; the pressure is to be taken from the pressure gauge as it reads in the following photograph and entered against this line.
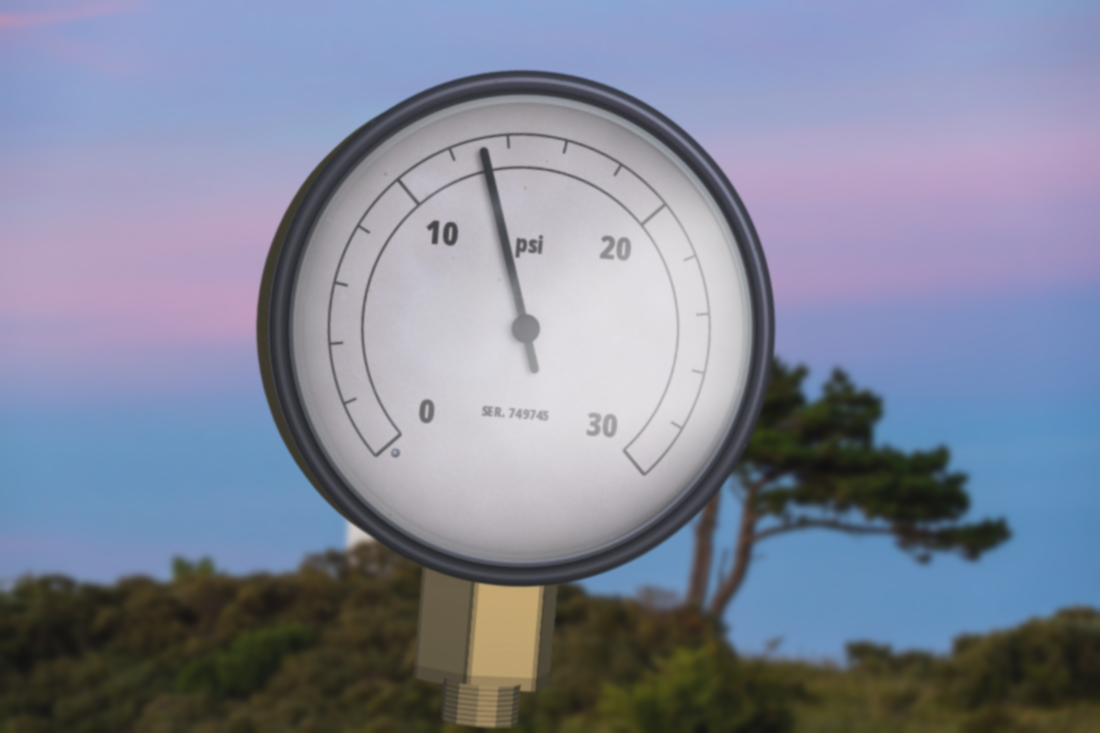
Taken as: 13 psi
